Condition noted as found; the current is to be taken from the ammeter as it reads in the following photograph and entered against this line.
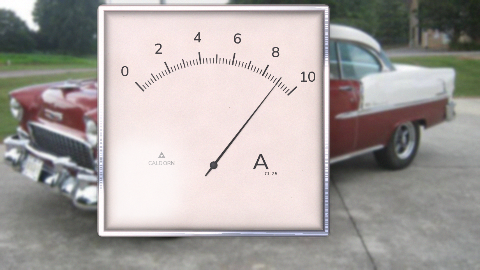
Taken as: 9 A
